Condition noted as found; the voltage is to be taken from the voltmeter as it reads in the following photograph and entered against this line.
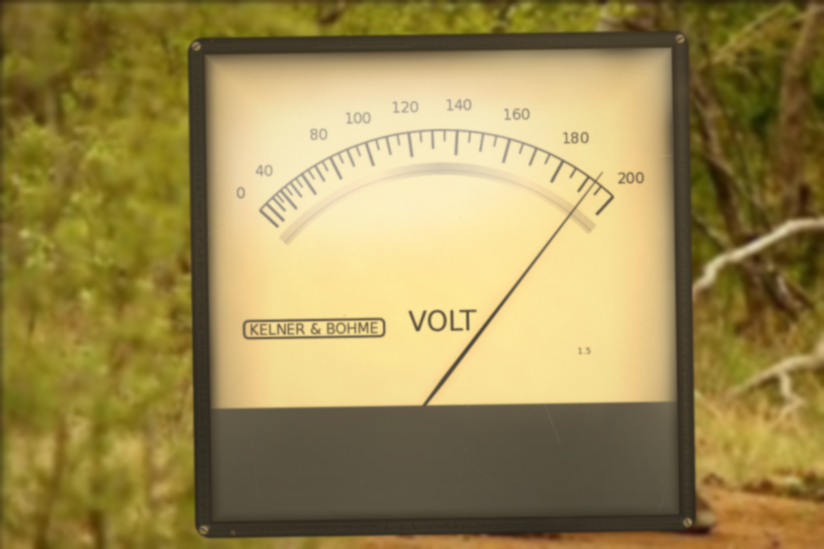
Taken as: 192.5 V
